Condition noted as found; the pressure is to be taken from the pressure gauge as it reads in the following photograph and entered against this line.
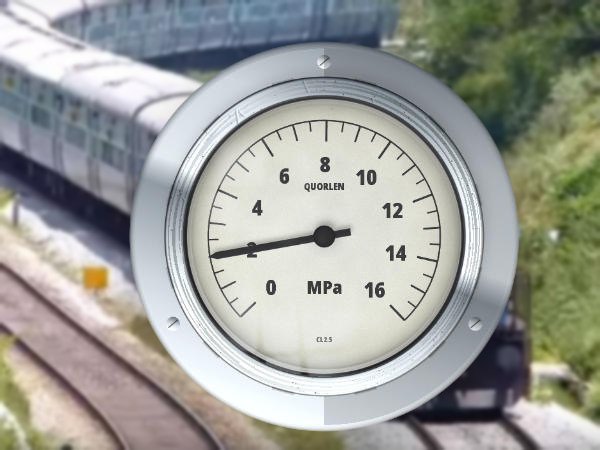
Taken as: 2 MPa
